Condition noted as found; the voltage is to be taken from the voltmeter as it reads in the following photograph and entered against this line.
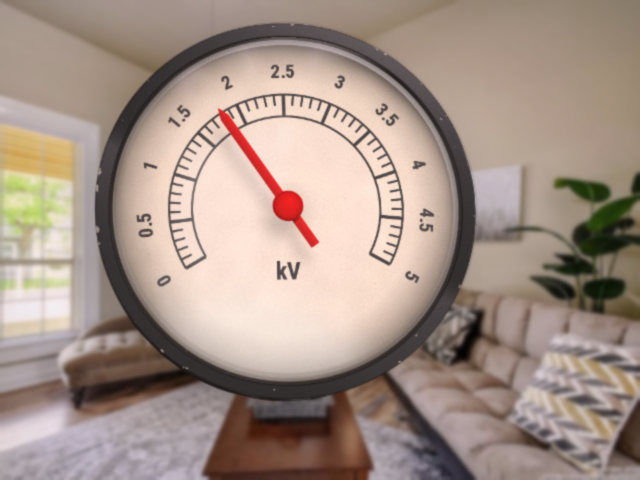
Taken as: 1.8 kV
